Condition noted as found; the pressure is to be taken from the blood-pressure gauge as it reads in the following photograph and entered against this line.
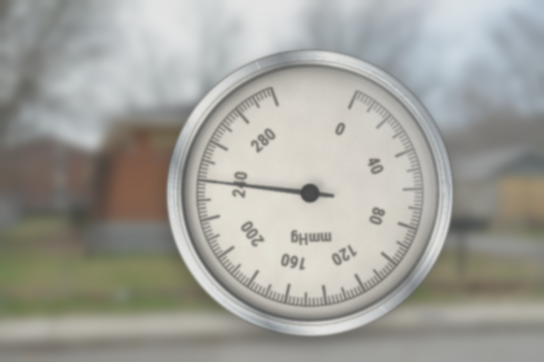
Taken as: 240 mmHg
